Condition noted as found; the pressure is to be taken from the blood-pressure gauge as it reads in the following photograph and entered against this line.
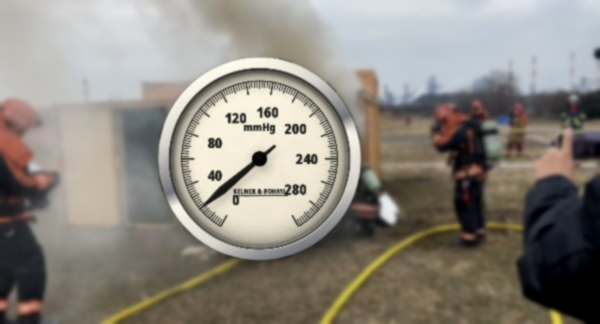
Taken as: 20 mmHg
